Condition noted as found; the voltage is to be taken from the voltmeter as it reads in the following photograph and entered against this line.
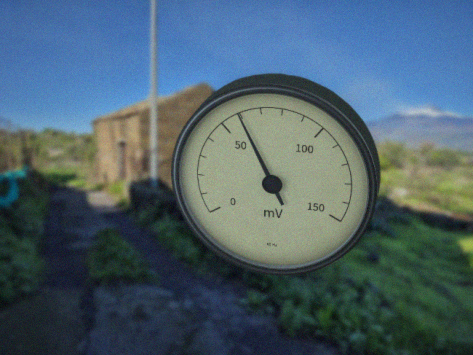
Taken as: 60 mV
